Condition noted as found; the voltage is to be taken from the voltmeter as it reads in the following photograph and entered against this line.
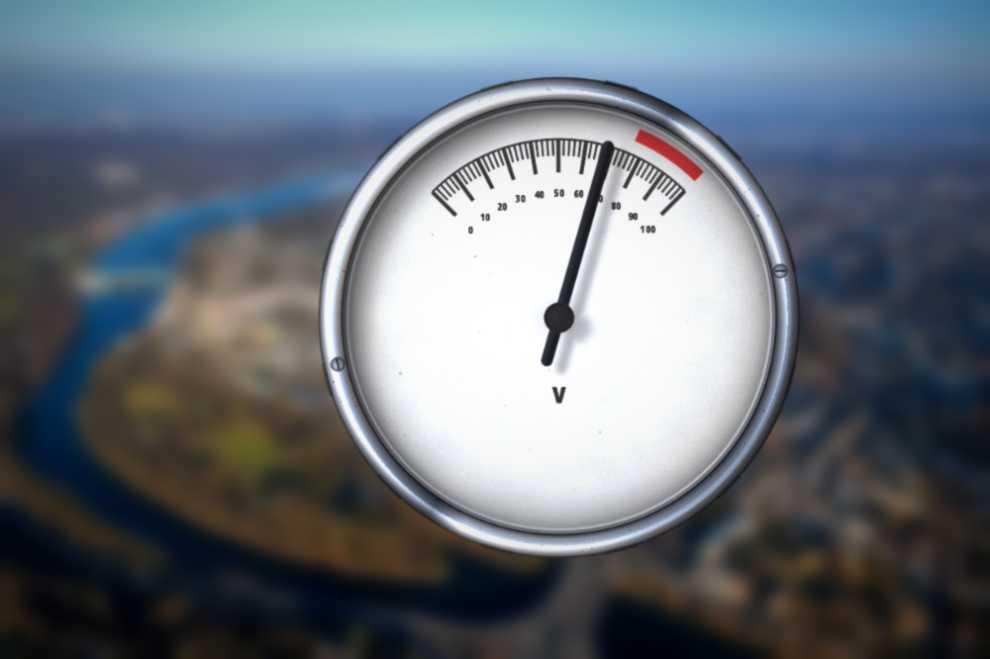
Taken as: 68 V
